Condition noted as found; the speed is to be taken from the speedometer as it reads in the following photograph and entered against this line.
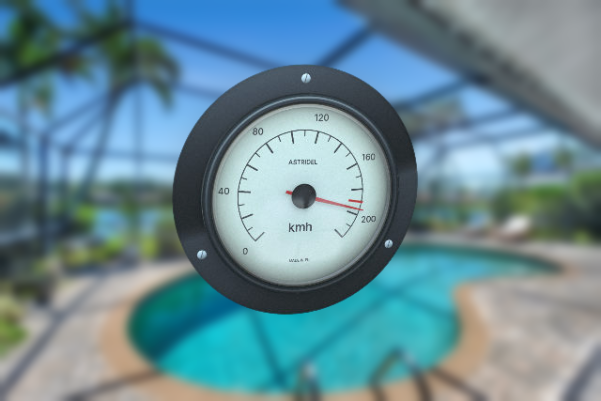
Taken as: 195 km/h
